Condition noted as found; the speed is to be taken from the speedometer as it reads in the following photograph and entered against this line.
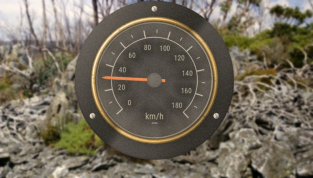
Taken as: 30 km/h
